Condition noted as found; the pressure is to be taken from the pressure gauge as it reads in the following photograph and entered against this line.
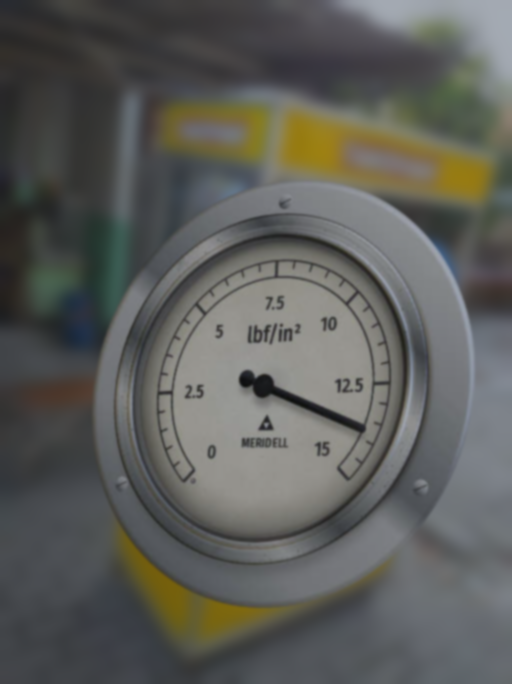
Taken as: 13.75 psi
